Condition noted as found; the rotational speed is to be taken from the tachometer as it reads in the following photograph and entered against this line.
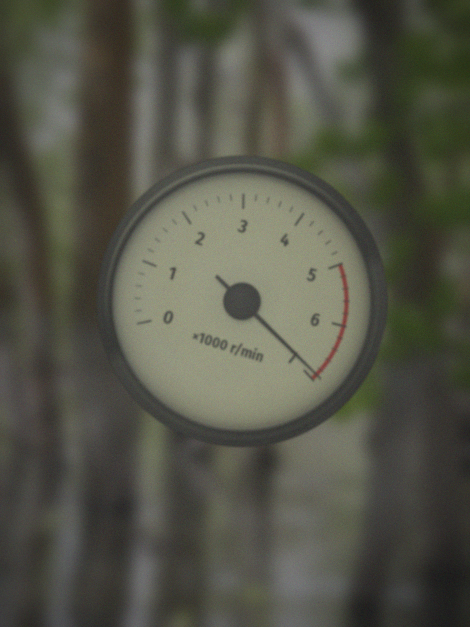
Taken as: 6900 rpm
